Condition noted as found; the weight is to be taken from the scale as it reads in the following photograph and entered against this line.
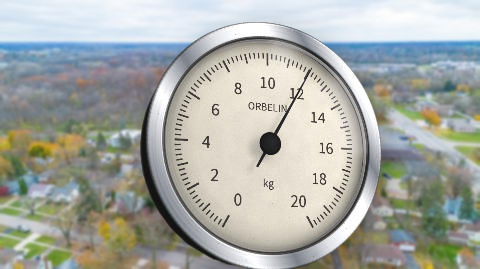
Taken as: 12 kg
